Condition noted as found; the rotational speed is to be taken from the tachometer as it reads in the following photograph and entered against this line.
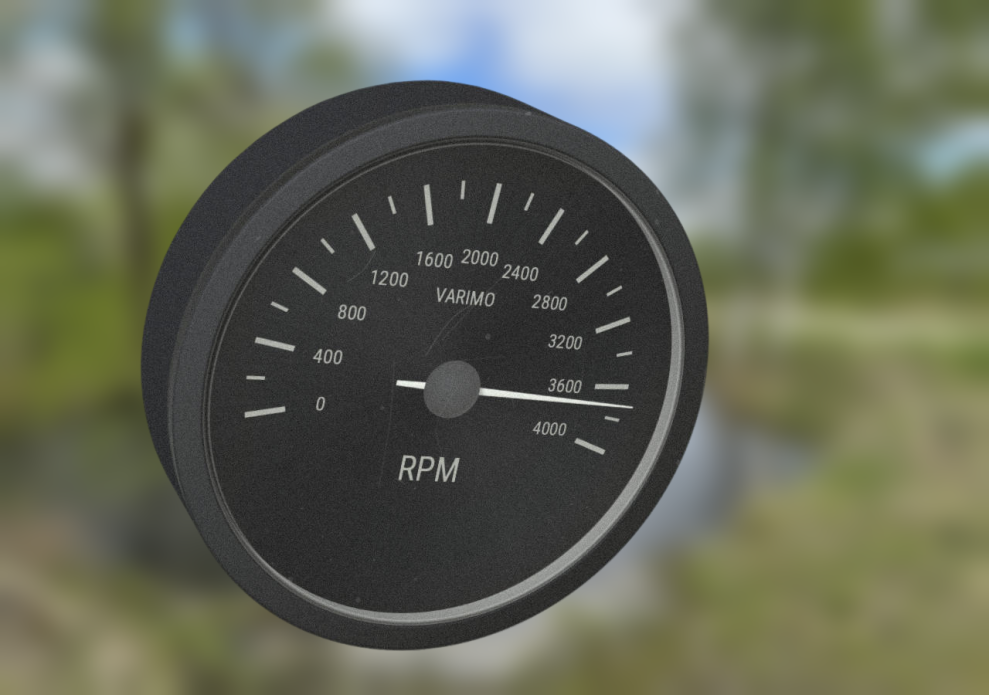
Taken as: 3700 rpm
